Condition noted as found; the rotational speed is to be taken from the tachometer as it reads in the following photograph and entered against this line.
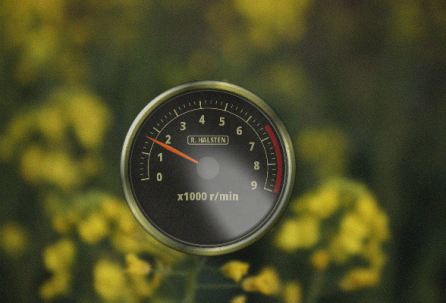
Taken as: 1600 rpm
